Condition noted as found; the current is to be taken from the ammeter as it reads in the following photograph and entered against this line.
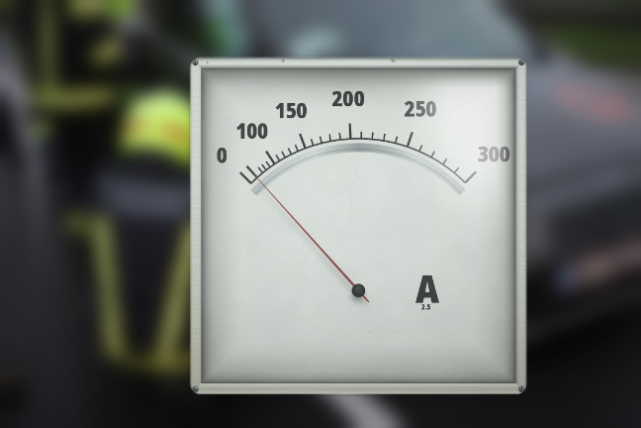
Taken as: 50 A
